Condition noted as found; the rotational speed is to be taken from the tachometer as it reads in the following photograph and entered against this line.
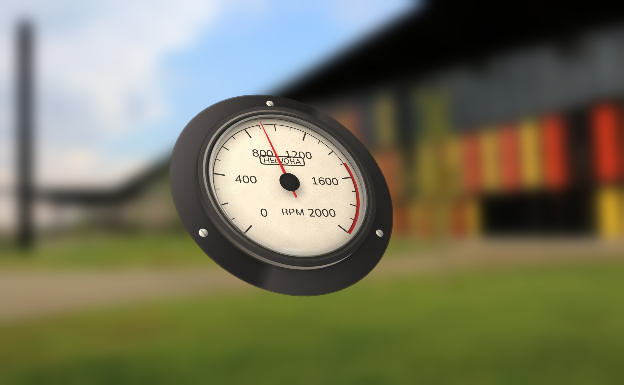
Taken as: 900 rpm
